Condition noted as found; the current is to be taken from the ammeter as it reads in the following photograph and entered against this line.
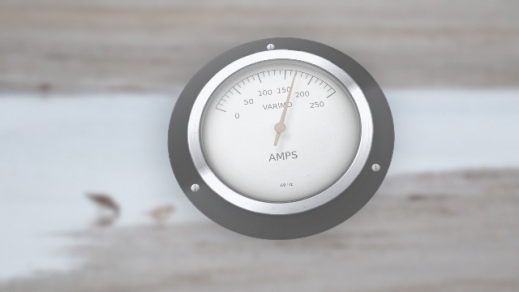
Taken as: 170 A
